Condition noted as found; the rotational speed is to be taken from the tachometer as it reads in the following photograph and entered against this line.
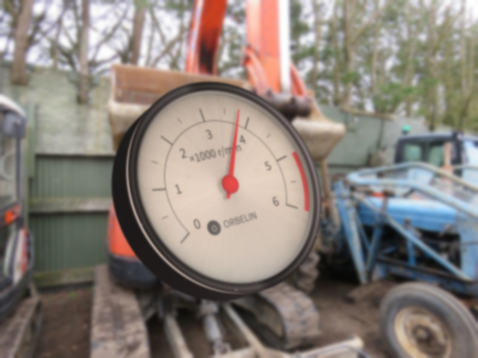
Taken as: 3750 rpm
